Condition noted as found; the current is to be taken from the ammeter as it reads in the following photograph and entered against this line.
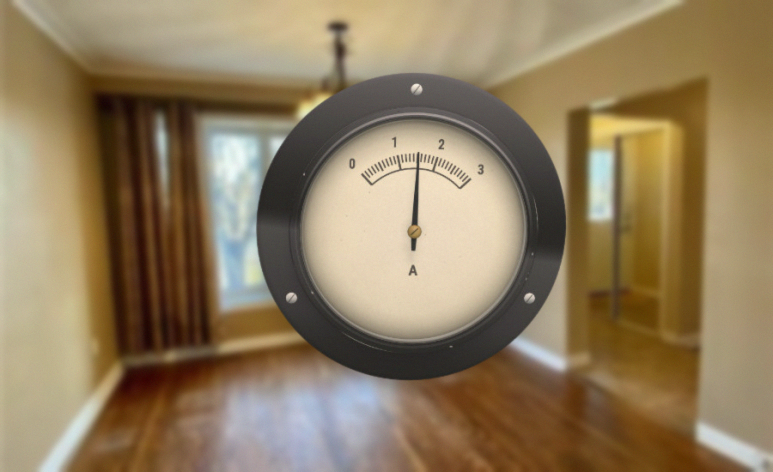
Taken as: 1.5 A
